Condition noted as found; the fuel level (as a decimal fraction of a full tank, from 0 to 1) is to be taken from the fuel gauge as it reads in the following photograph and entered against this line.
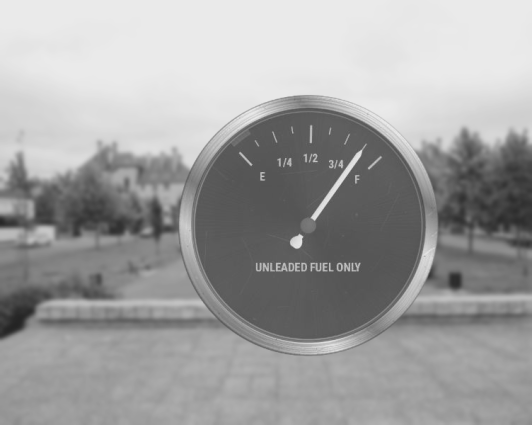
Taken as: 0.875
